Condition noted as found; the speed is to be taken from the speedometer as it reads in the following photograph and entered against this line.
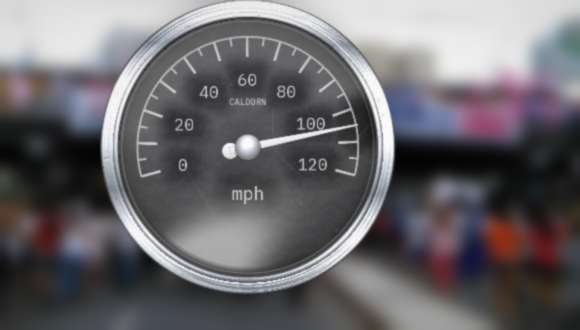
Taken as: 105 mph
